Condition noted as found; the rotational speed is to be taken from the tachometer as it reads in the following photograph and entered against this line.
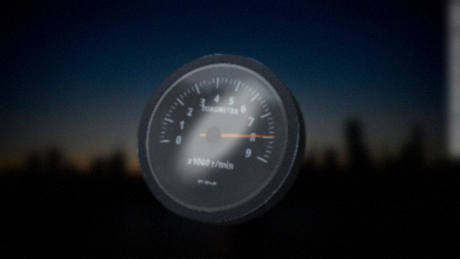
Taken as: 8000 rpm
